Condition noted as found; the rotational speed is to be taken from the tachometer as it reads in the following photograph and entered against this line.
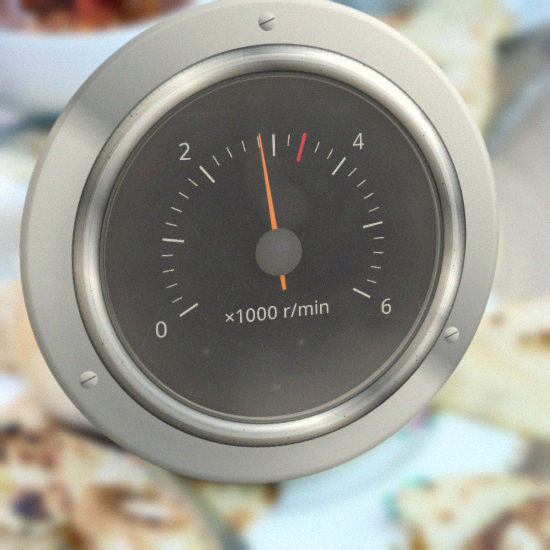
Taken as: 2800 rpm
